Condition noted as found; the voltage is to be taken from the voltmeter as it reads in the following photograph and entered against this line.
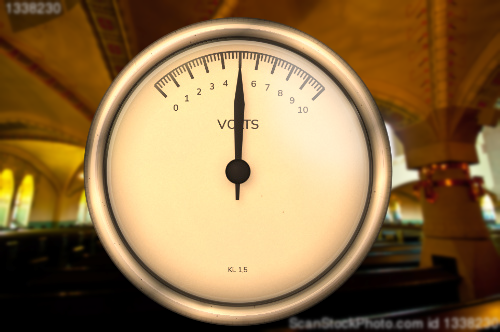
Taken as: 5 V
